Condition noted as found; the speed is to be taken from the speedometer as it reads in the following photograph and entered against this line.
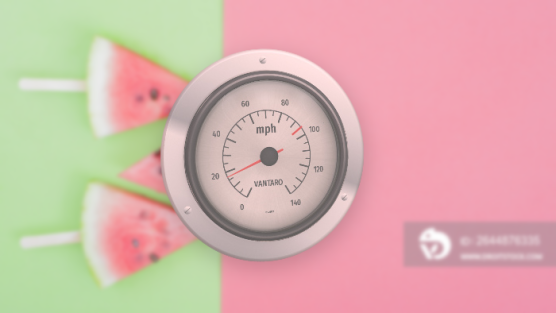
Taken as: 17.5 mph
